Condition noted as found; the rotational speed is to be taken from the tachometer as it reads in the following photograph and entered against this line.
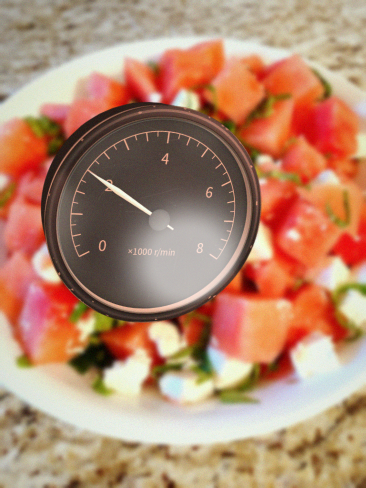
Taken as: 2000 rpm
